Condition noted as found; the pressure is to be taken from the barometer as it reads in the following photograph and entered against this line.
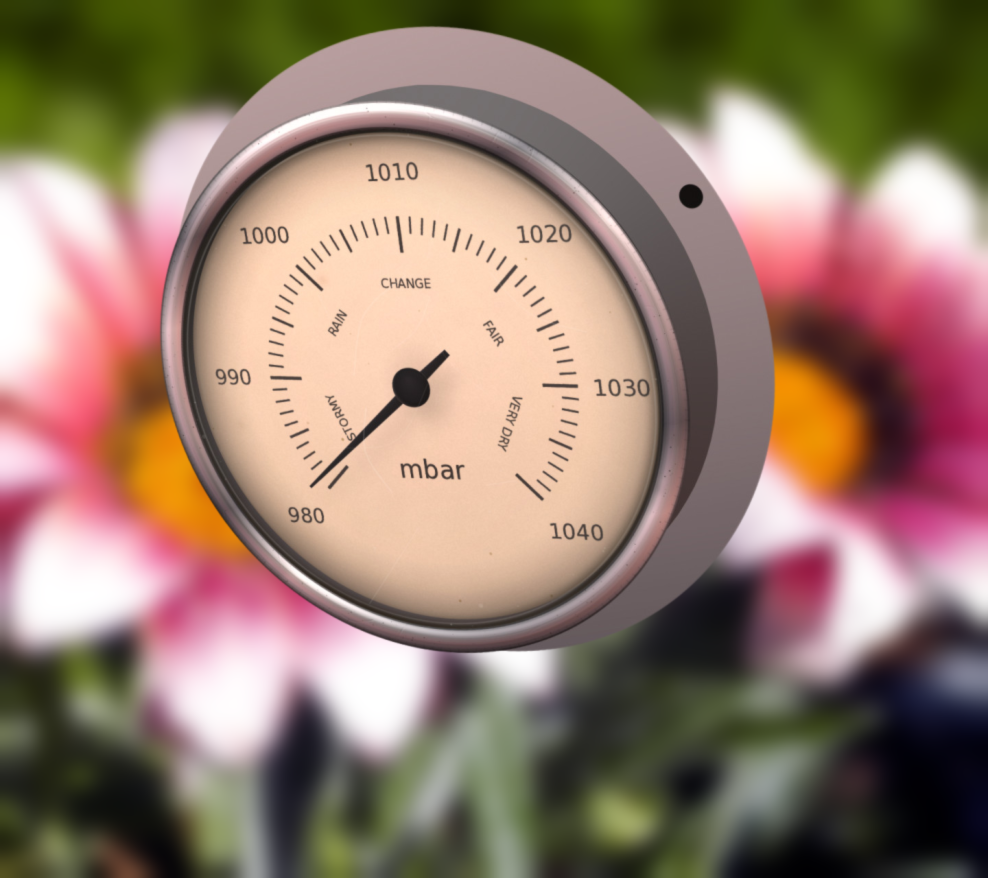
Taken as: 981 mbar
